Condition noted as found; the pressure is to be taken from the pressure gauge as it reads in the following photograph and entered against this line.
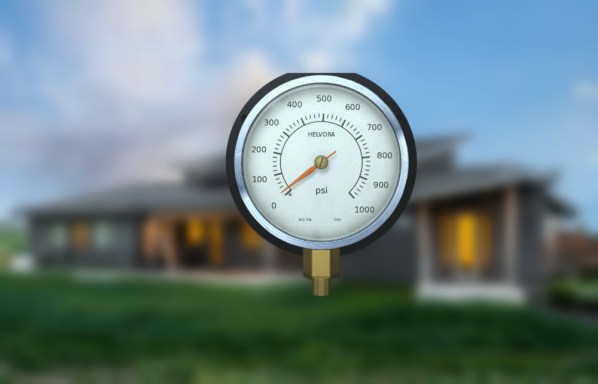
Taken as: 20 psi
